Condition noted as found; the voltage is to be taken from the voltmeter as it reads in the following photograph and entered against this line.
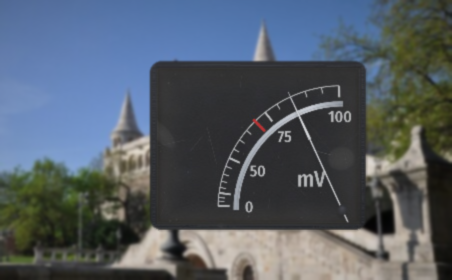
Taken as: 85 mV
